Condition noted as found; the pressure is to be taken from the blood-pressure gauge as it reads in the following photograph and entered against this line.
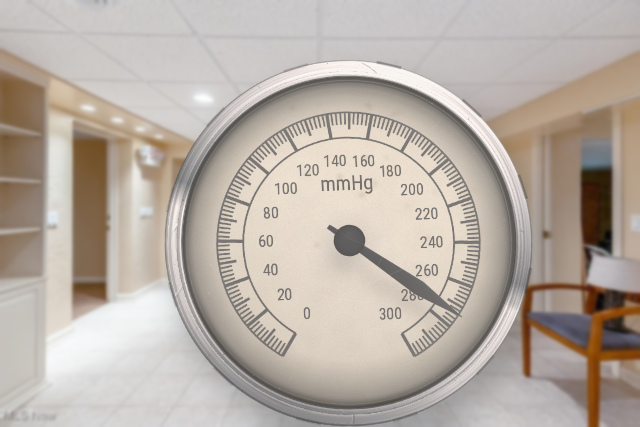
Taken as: 274 mmHg
